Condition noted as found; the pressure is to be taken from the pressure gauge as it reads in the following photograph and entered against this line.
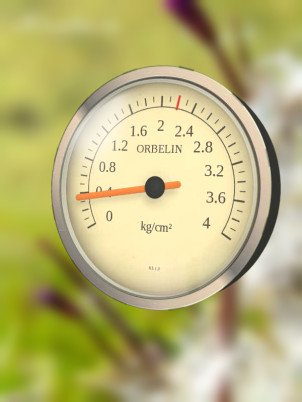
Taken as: 0.35 kg/cm²
